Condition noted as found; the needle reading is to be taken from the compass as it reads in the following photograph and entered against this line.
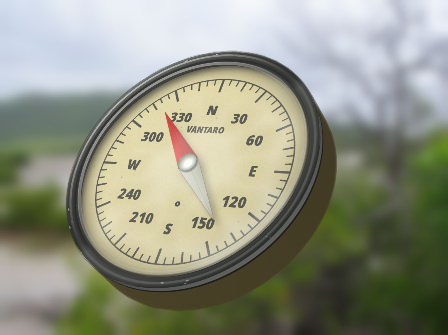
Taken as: 320 °
